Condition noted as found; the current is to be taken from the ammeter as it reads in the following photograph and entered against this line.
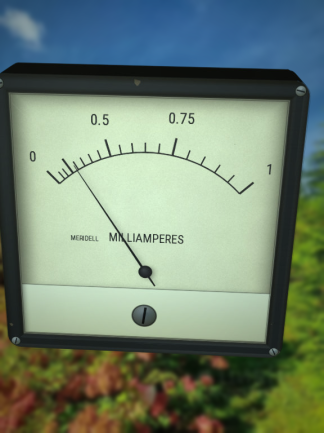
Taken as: 0.3 mA
